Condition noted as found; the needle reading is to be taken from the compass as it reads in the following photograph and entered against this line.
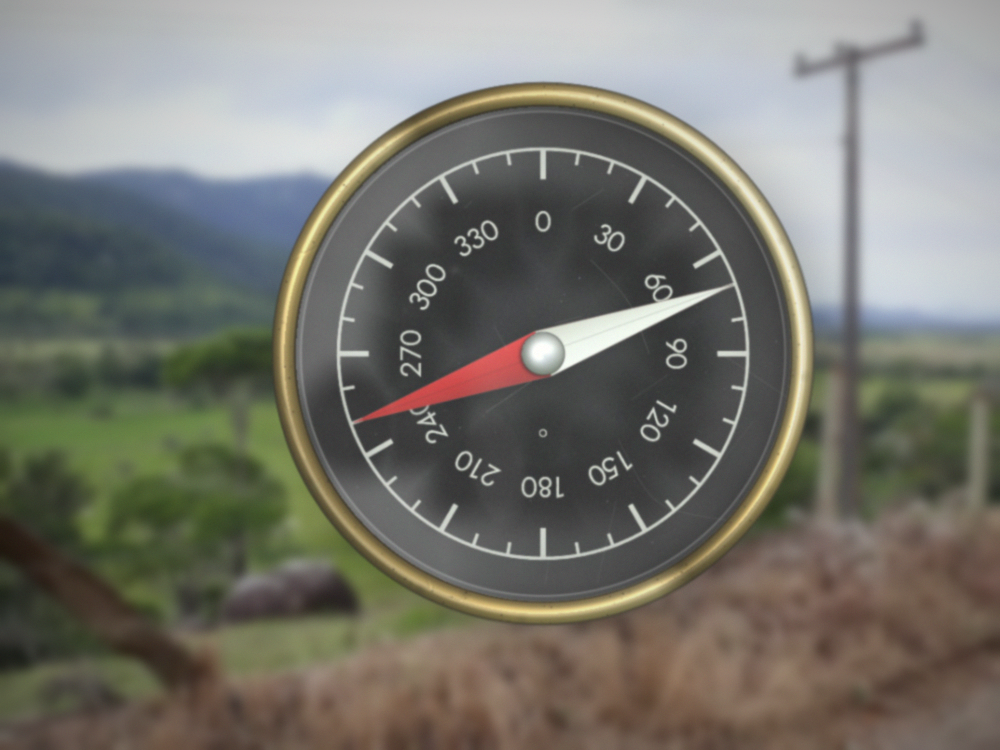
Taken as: 250 °
